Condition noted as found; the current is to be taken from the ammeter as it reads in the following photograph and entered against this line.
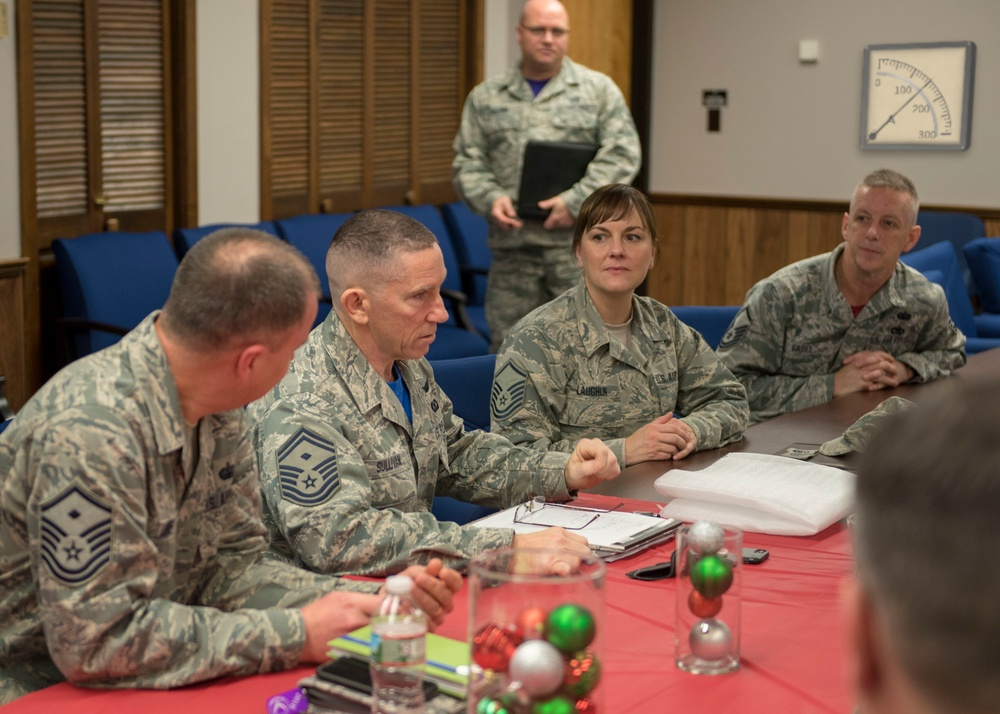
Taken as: 150 A
